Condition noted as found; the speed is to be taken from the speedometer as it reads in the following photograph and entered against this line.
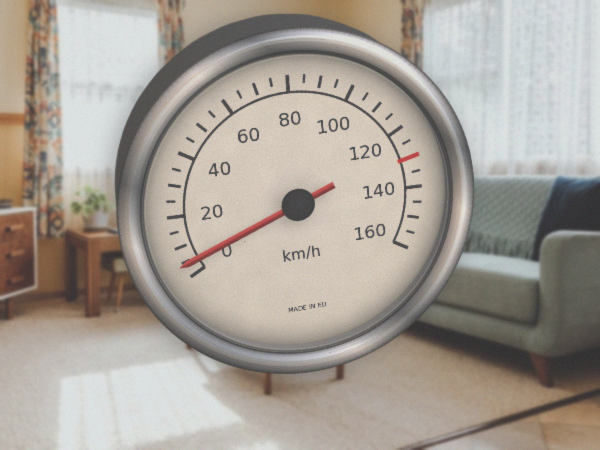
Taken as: 5 km/h
